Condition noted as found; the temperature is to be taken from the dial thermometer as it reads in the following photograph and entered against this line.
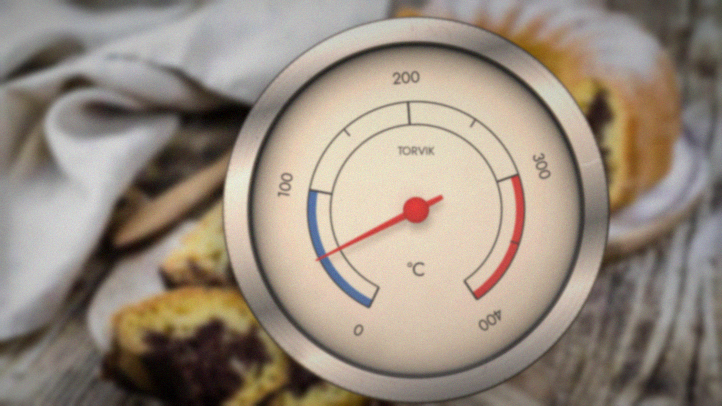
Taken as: 50 °C
